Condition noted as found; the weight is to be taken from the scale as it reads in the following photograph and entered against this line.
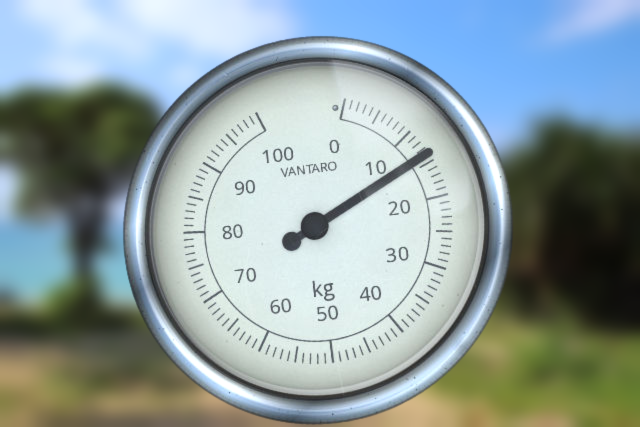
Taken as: 14 kg
